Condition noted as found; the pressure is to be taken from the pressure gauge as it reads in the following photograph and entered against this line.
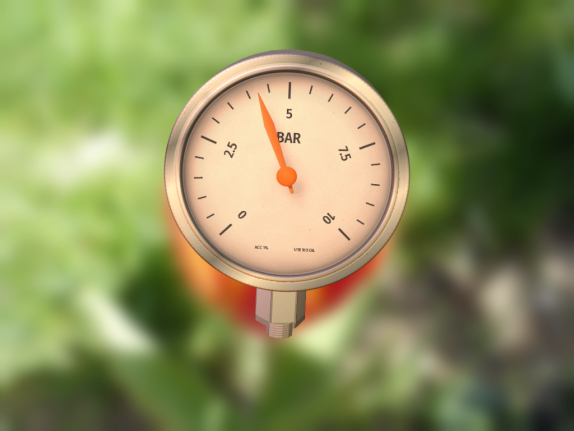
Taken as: 4.25 bar
